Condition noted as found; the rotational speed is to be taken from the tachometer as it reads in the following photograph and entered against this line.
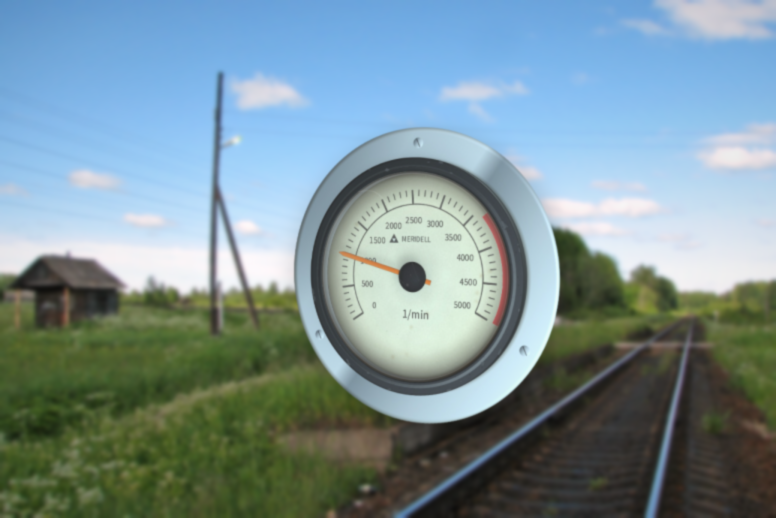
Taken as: 1000 rpm
